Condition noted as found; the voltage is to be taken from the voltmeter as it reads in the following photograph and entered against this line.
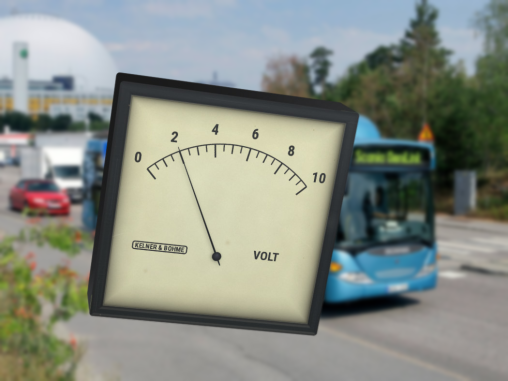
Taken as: 2 V
